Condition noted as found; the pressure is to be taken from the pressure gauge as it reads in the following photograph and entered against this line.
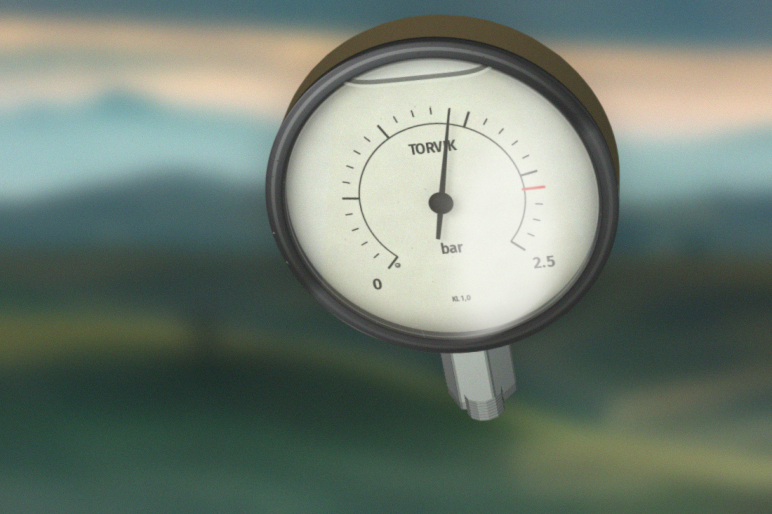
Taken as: 1.4 bar
